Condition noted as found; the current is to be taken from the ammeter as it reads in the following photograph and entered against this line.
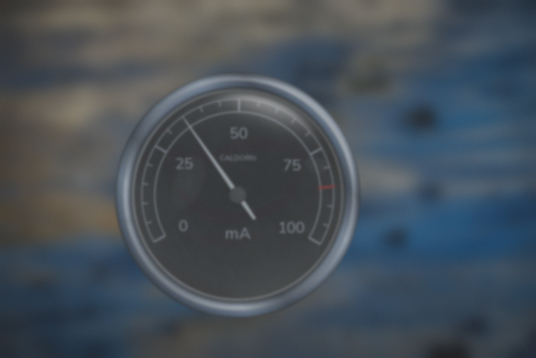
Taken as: 35 mA
